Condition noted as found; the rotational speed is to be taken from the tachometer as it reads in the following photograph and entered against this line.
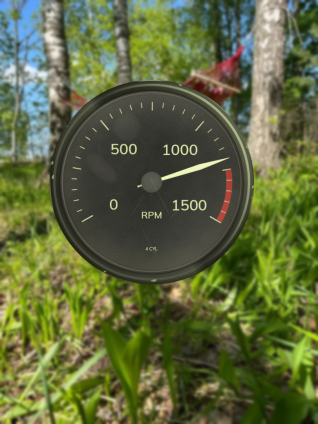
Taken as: 1200 rpm
